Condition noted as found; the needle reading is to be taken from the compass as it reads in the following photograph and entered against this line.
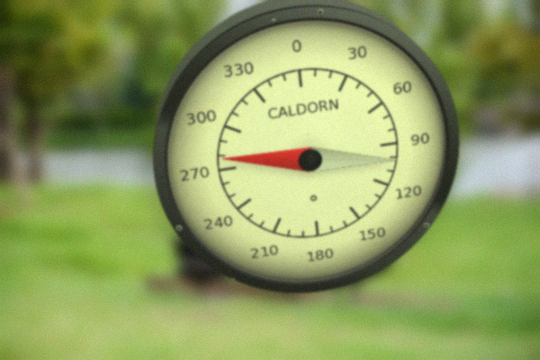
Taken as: 280 °
